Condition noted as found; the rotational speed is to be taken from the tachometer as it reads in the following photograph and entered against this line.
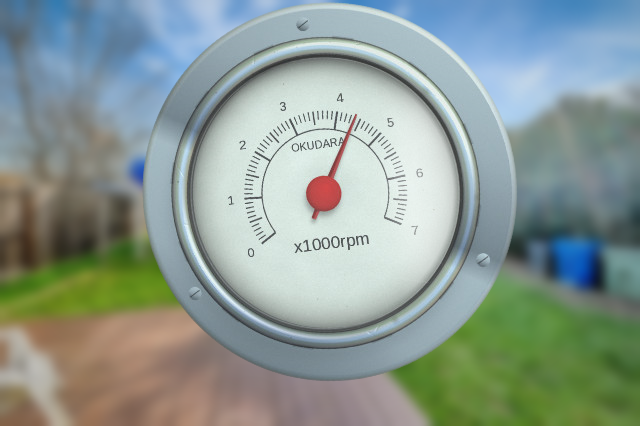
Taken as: 4400 rpm
